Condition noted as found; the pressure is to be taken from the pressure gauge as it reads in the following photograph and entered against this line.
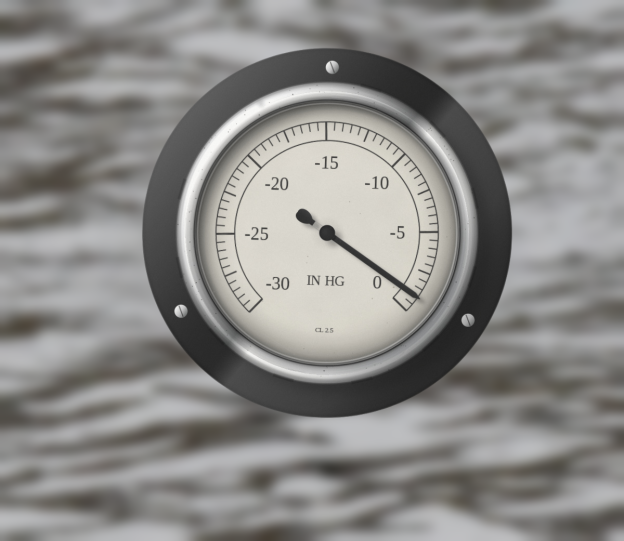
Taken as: -1 inHg
